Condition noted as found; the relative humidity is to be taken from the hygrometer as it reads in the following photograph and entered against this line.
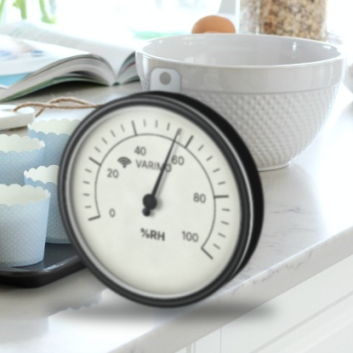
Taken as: 56 %
